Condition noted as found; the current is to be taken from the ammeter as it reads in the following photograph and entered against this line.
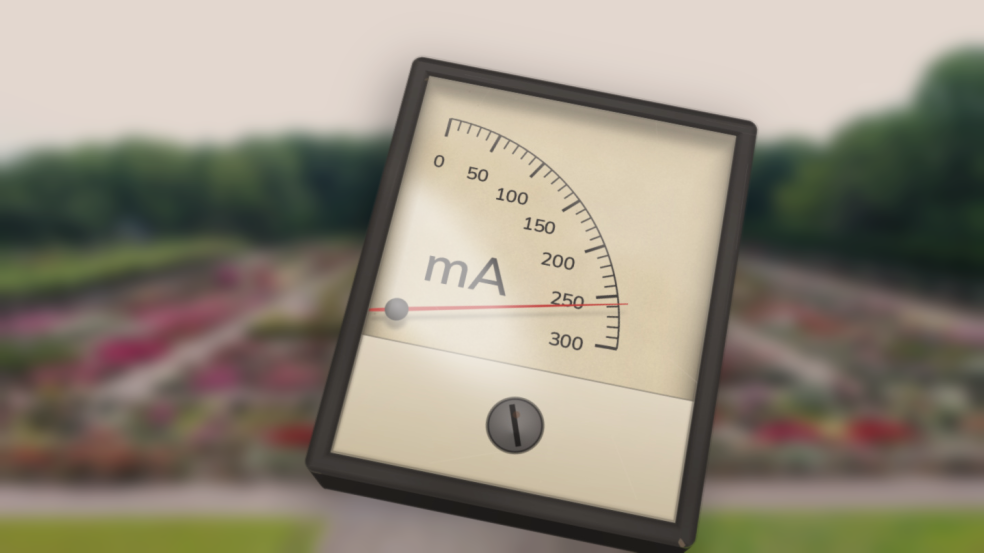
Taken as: 260 mA
